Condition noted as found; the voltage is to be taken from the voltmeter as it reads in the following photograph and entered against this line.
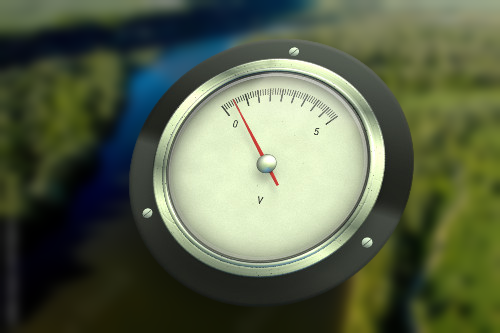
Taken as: 0.5 V
